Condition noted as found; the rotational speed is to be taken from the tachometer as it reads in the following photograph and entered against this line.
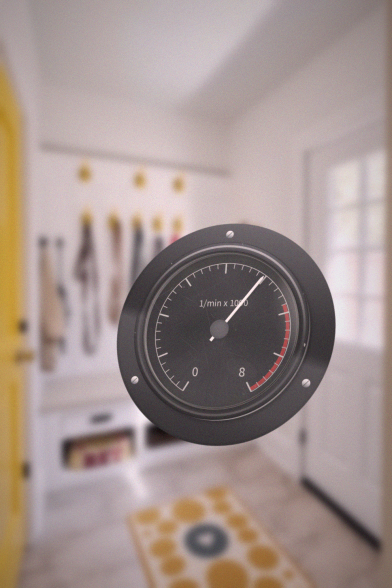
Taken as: 5000 rpm
